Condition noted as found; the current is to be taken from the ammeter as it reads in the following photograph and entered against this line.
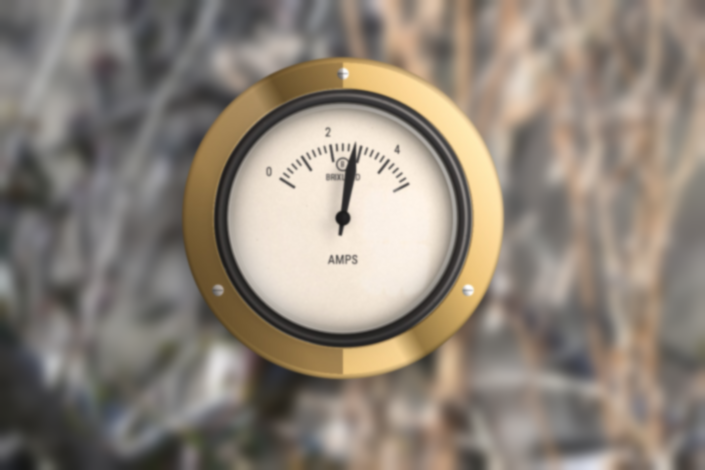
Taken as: 2.8 A
